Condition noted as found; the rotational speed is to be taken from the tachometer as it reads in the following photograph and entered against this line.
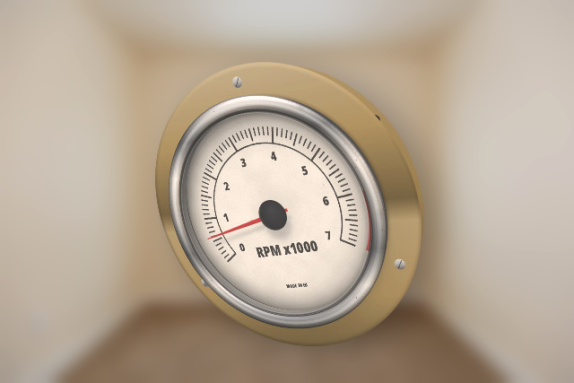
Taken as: 600 rpm
